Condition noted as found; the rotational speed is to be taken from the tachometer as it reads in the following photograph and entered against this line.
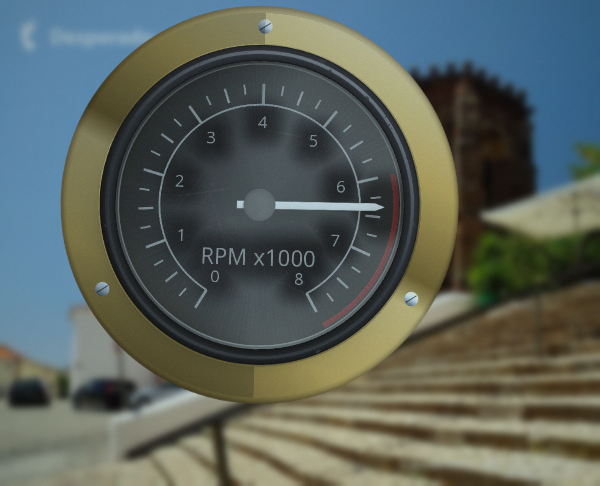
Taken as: 6375 rpm
